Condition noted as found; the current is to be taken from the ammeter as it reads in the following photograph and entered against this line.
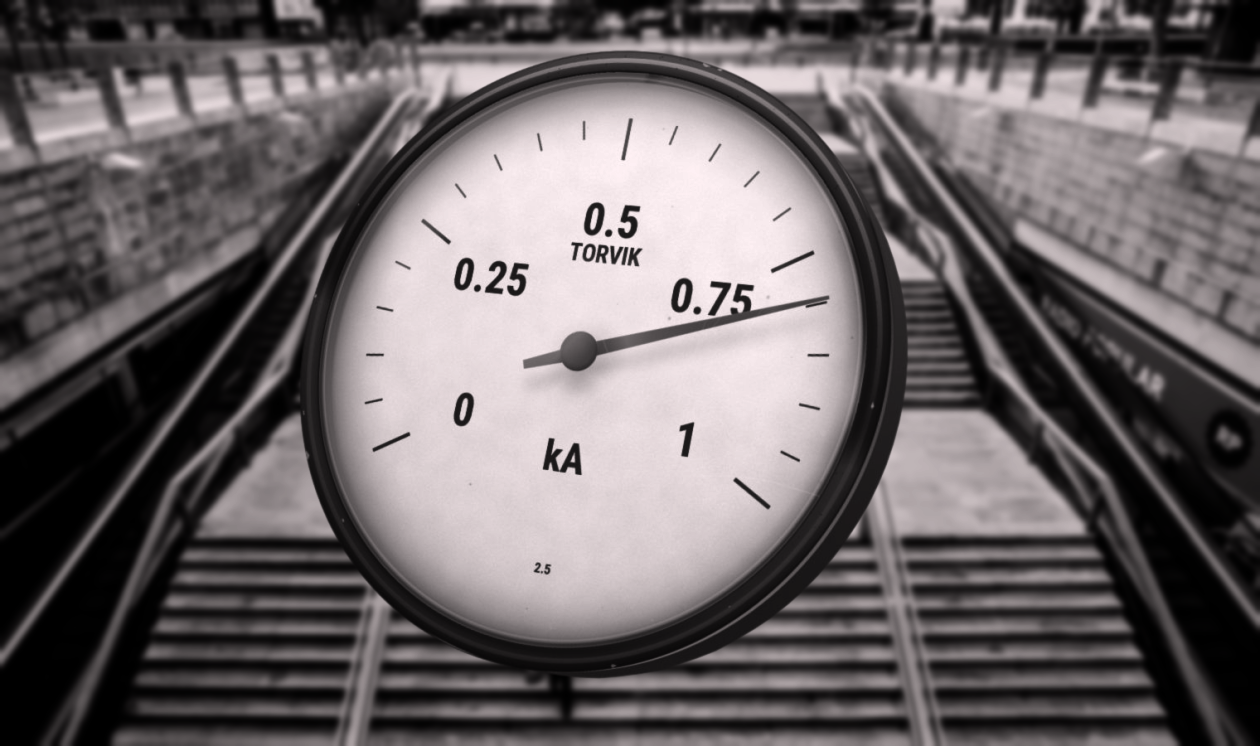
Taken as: 0.8 kA
